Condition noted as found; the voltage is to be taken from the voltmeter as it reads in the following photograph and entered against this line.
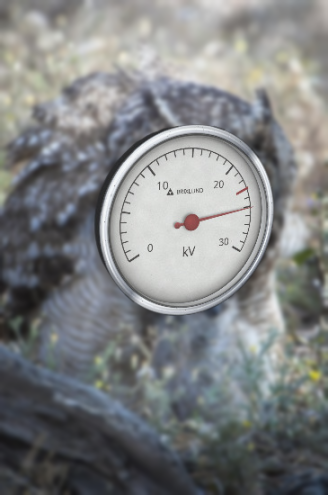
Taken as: 25 kV
